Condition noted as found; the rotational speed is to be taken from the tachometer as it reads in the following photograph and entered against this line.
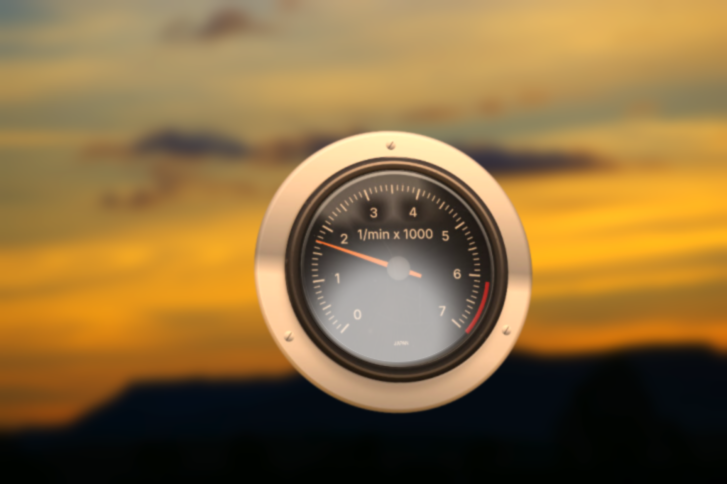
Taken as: 1700 rpm
